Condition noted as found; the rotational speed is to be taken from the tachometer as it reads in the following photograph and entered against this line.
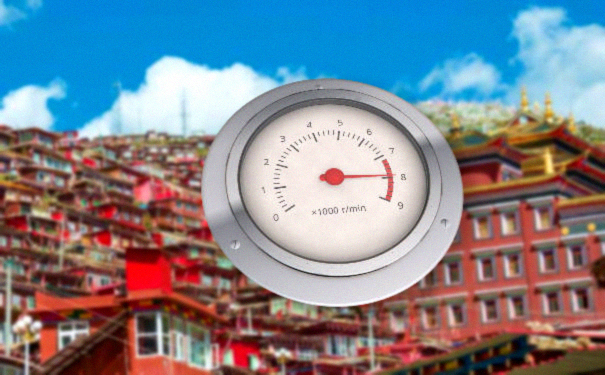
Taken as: 8000 rpm
